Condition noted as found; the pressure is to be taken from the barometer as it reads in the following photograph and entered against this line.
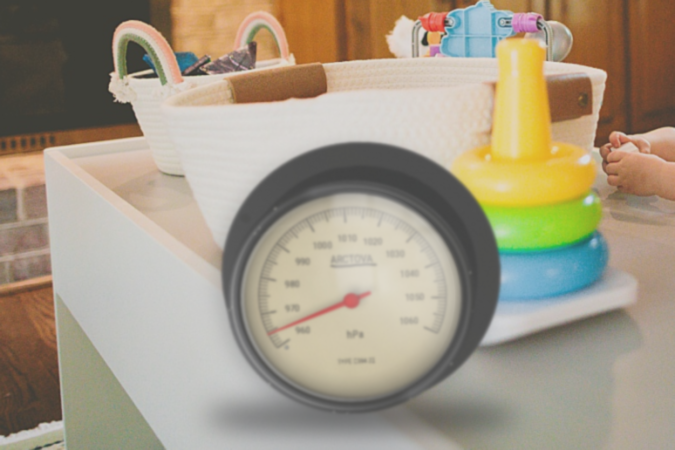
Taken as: 965 hPa
